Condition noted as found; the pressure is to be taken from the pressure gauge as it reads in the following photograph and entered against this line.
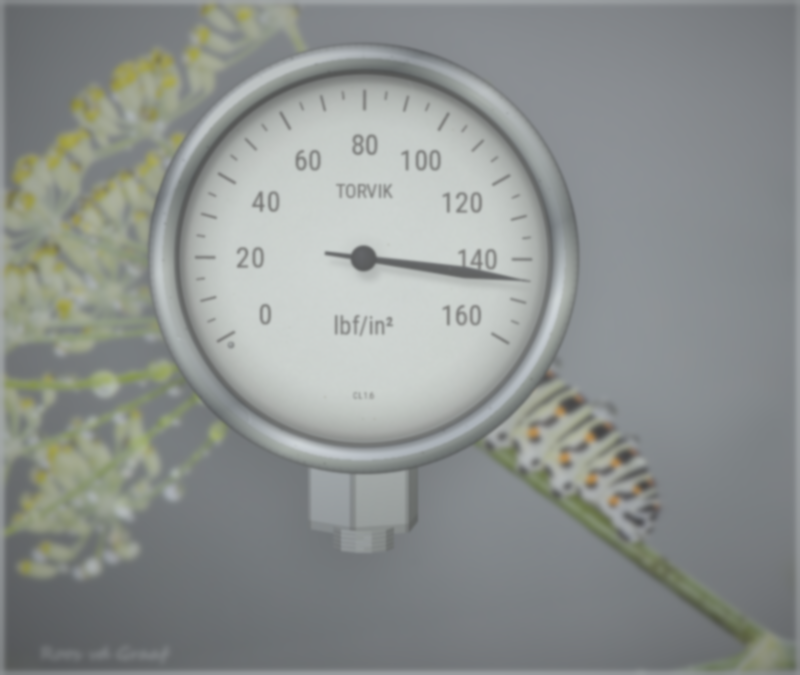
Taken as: 145 psi
